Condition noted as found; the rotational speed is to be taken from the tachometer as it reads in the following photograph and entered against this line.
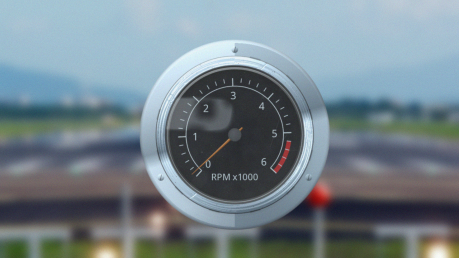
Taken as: 100 rpm
